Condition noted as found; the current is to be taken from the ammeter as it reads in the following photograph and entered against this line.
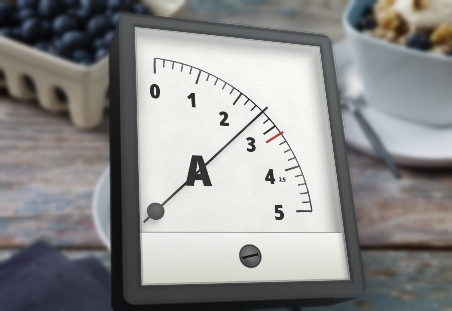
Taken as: 2.6 A
